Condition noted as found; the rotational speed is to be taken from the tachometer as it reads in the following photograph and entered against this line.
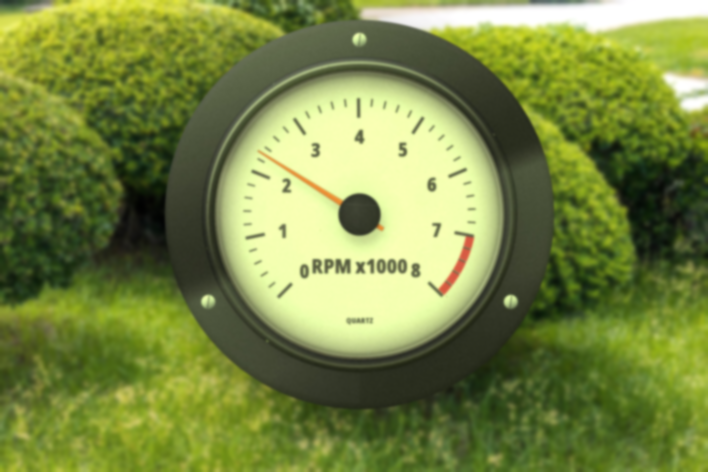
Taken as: 2300 rpm
